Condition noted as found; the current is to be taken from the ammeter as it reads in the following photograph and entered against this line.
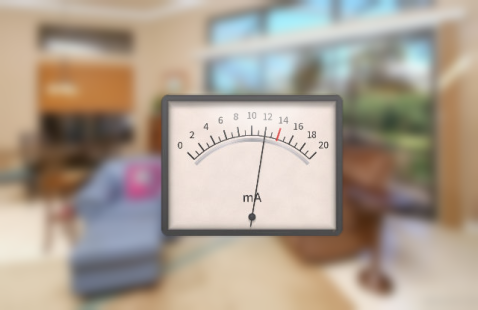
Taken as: 12 mA
